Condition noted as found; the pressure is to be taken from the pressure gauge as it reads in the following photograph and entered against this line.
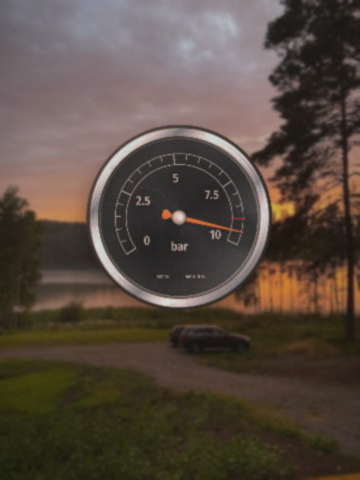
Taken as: 9.5 bar
